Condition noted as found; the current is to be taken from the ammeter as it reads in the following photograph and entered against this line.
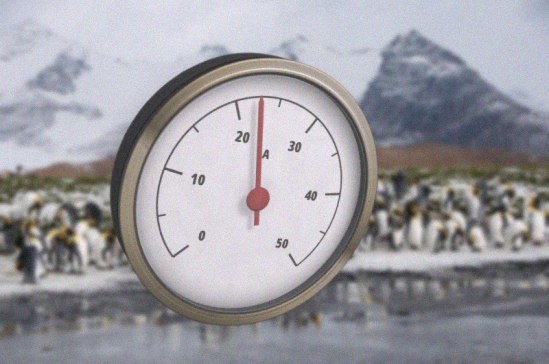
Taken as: 22.5 A
